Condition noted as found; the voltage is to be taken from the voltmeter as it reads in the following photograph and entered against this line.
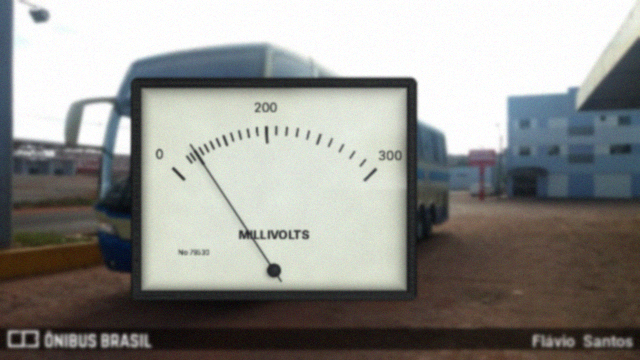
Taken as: 100 mV
